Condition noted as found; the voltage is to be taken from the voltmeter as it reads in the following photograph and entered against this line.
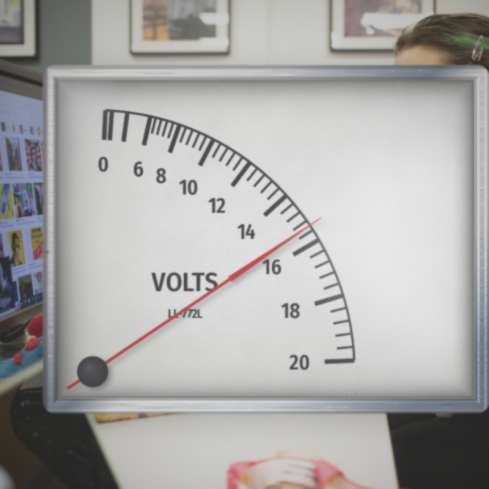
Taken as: 15.4 V
